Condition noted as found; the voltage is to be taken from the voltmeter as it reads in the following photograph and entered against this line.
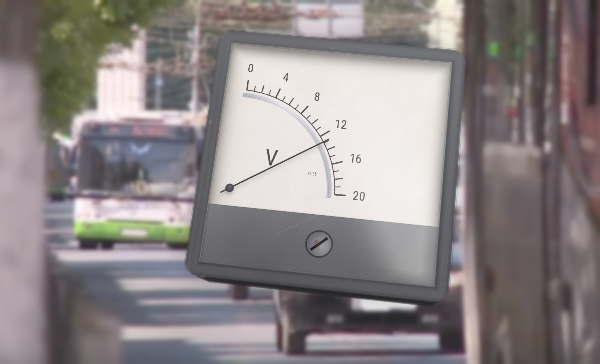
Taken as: 13 V
